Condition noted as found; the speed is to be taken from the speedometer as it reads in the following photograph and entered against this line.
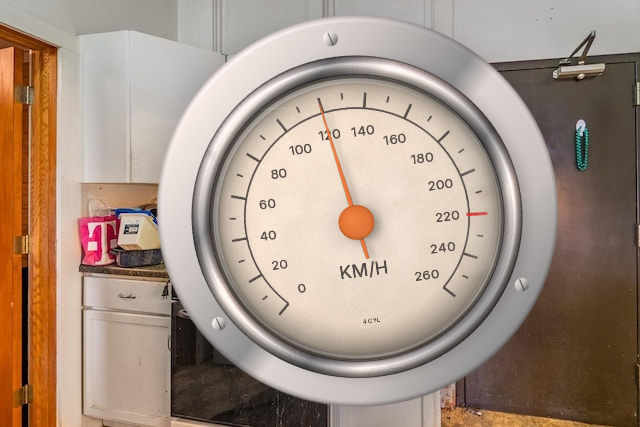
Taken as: 120 km/h
